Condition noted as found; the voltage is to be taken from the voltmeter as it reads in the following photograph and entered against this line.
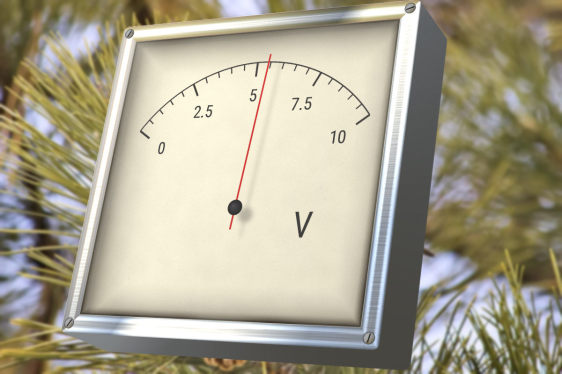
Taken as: 5.5 V
